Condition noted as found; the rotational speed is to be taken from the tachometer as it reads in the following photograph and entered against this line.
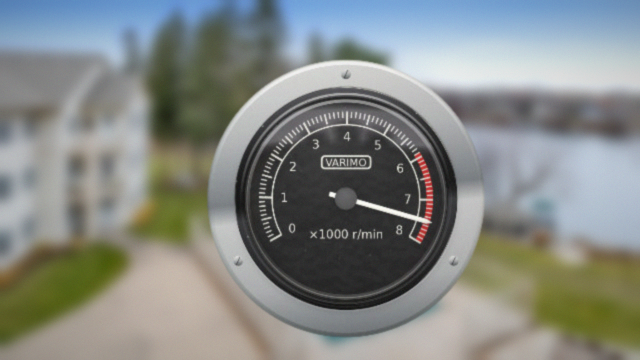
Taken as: 7500 rpm
